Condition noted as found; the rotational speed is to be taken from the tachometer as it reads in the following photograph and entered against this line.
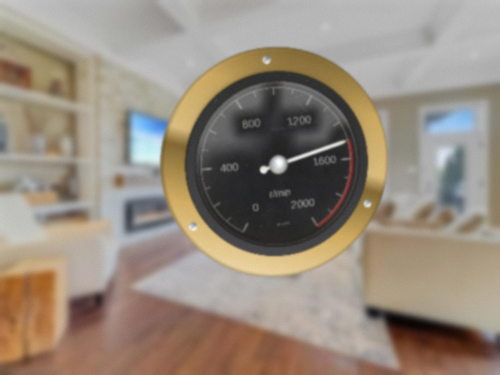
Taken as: 1500 rpm
